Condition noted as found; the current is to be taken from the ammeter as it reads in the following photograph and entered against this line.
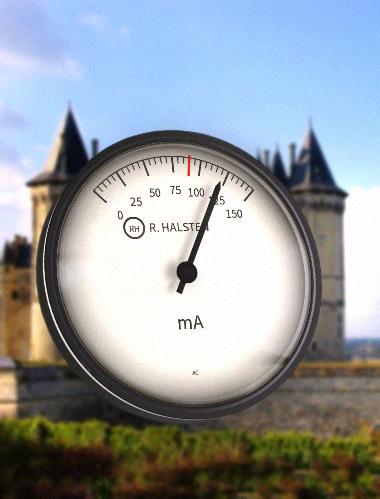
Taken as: 120 mA
